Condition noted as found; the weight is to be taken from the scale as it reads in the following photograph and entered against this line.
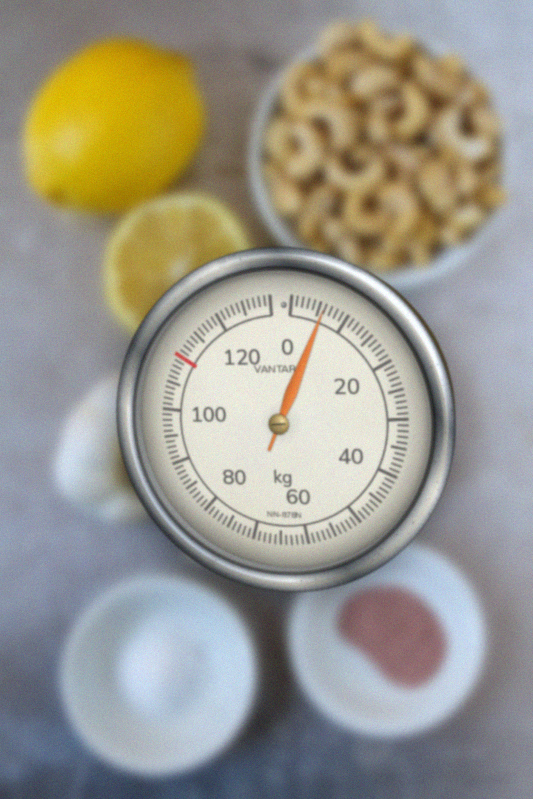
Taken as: 6 kg
